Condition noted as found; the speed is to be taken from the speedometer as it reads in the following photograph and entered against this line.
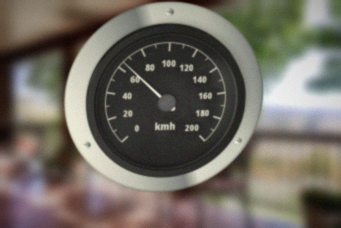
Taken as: 65 km/h
